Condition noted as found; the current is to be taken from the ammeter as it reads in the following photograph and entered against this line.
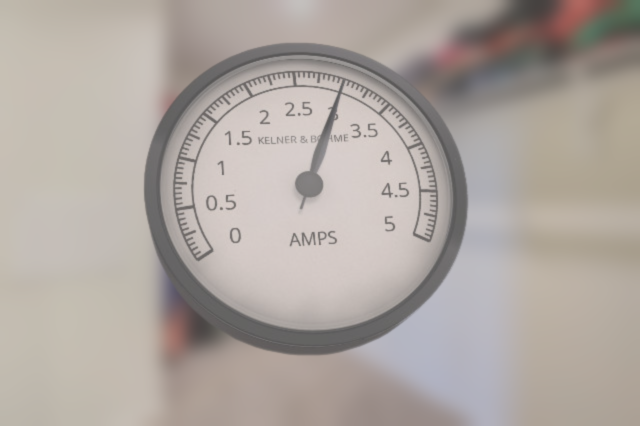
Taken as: 3 A
